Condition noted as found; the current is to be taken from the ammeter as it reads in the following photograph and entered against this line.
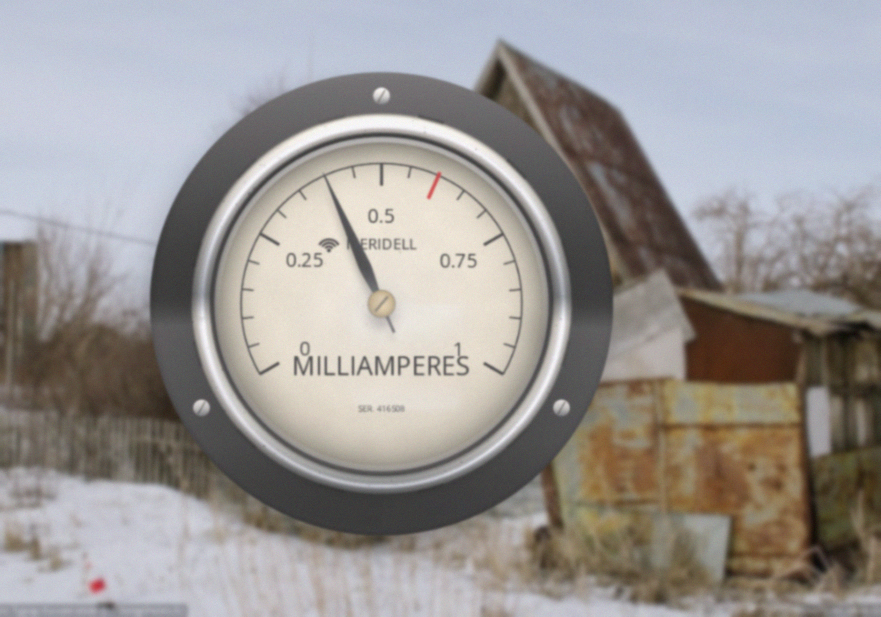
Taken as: 0.4 mA
